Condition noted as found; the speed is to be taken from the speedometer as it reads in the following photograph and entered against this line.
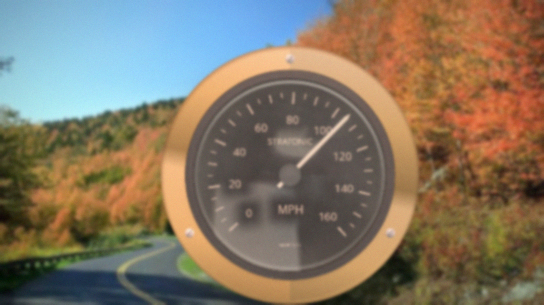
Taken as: 105 mph
